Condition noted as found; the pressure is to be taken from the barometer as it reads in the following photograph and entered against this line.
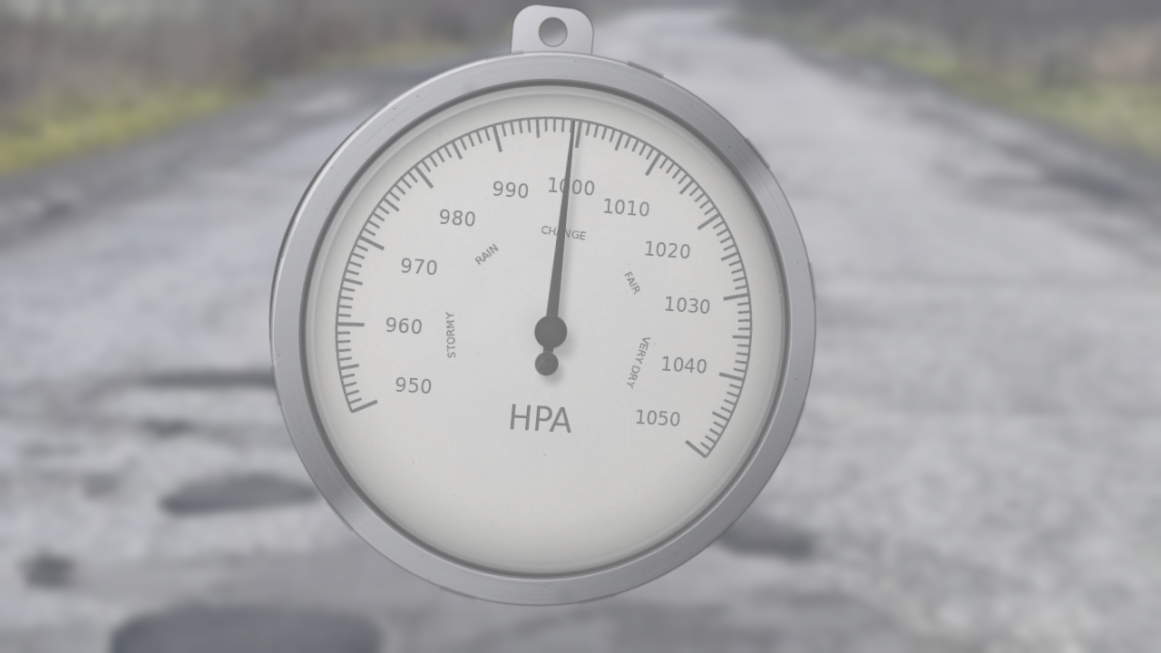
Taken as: 999 hPa
